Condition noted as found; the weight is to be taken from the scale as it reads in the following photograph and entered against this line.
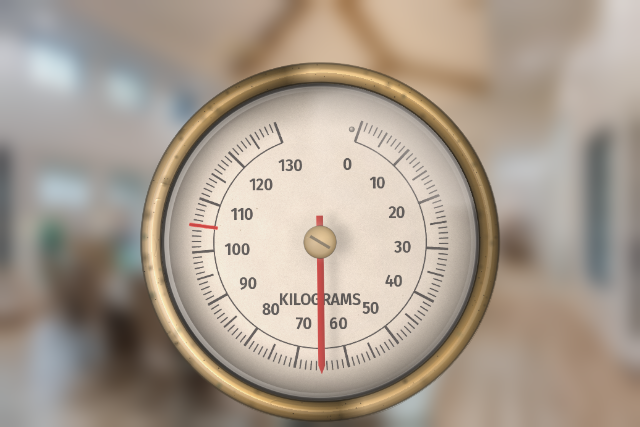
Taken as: 65 kg
